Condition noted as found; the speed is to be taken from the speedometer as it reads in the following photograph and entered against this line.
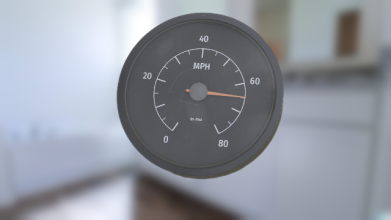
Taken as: 65 mph
